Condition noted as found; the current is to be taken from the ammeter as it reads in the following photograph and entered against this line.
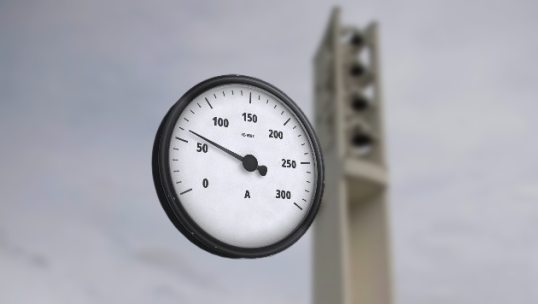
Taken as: 60 A
